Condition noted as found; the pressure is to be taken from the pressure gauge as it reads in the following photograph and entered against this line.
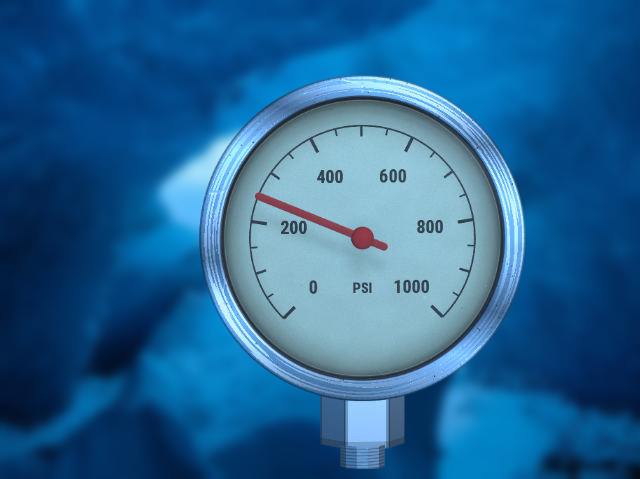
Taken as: 250 psi
